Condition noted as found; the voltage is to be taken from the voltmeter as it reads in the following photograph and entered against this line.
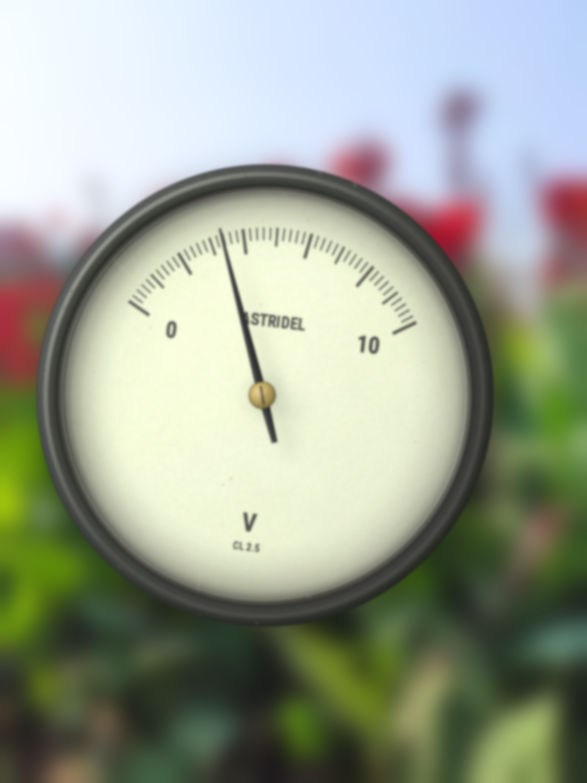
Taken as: 3.4 V
